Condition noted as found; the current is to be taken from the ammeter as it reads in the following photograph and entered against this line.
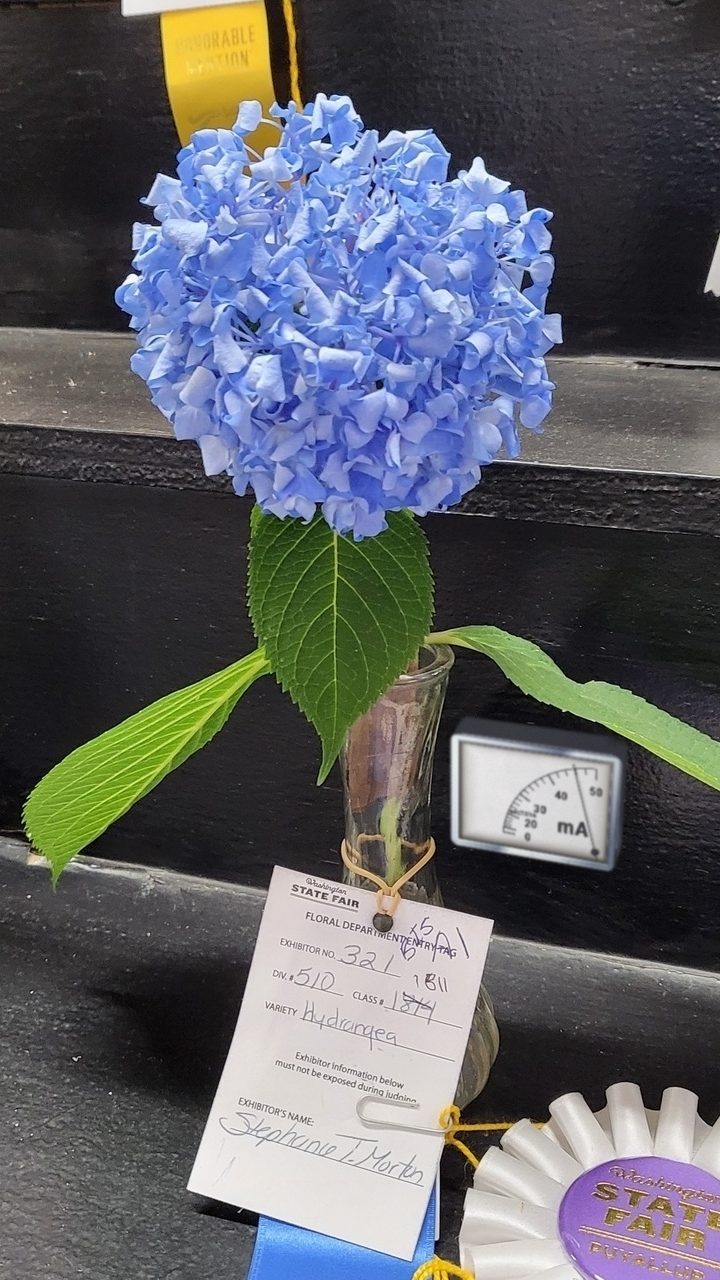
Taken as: 46 mA
